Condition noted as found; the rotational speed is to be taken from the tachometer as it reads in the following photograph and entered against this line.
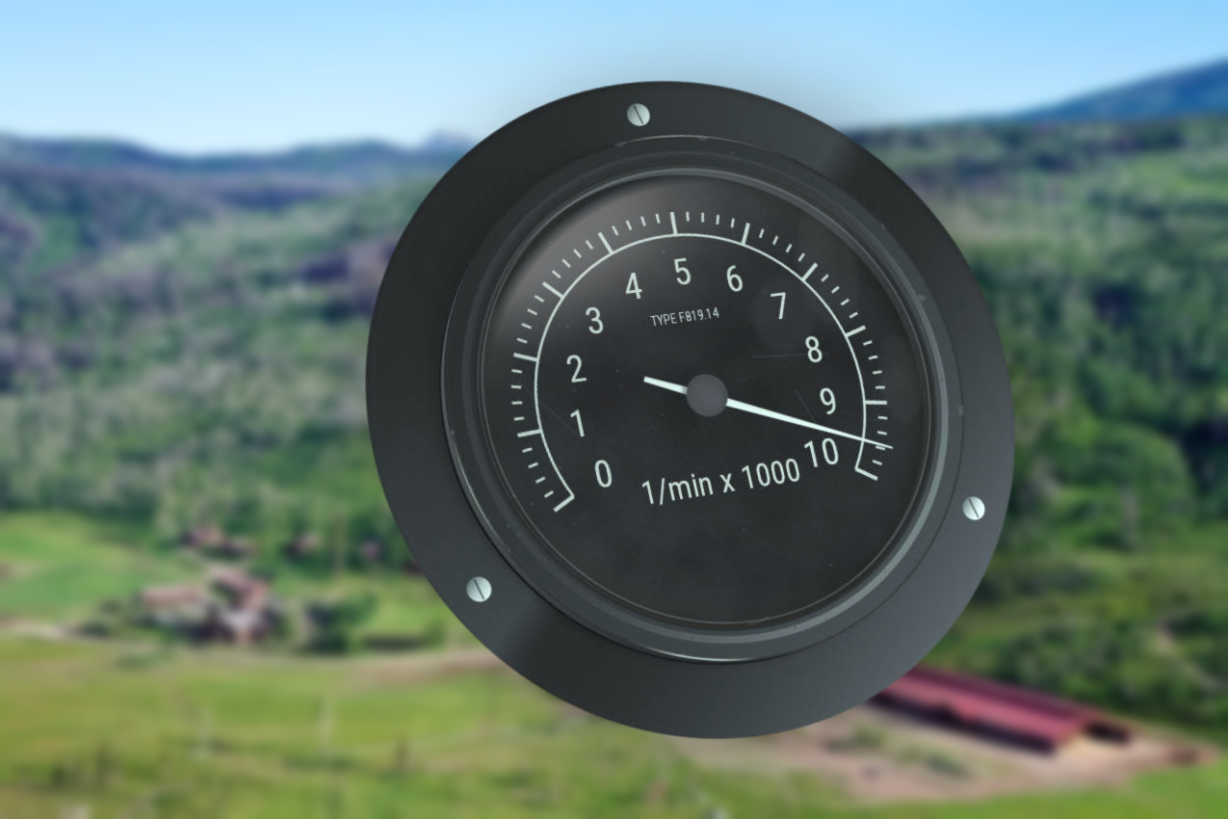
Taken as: 9600 rpm
